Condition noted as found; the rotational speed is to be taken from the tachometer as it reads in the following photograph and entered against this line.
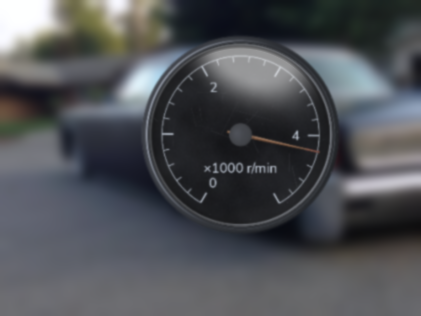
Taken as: 4200 rpm
